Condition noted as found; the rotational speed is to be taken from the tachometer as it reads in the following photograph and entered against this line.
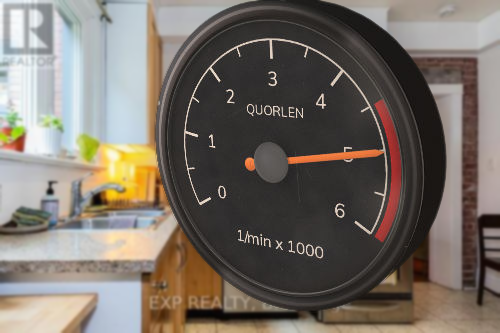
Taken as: 5000 rpm
